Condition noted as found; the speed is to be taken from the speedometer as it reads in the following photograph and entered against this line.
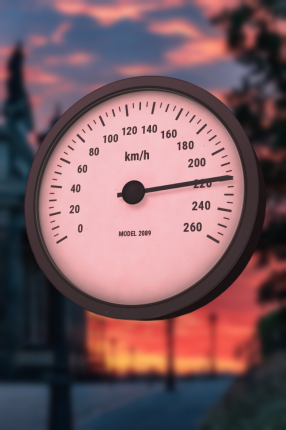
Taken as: 220 km/h
